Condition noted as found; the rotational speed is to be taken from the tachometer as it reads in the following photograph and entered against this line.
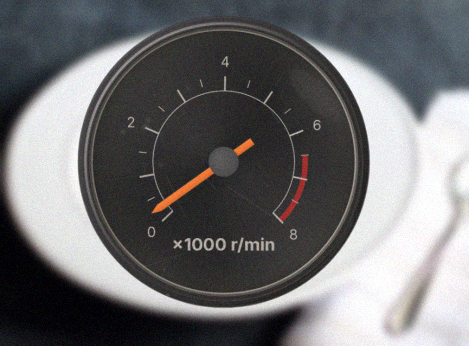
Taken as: 250 rpm
